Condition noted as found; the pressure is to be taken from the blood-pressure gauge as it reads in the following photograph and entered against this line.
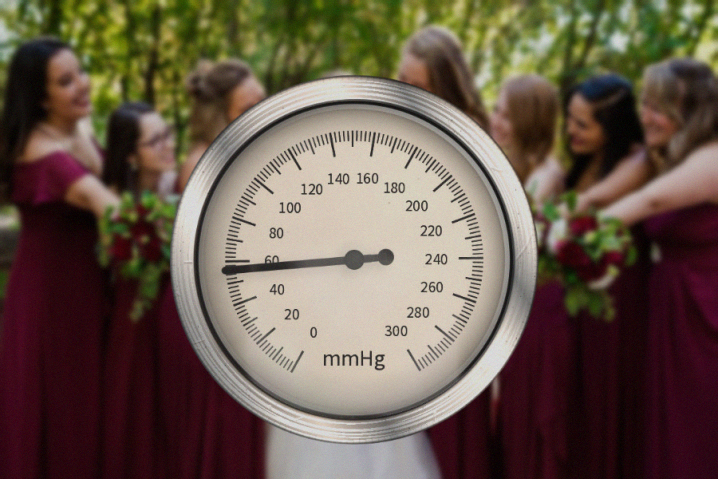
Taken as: 56 mmHg
